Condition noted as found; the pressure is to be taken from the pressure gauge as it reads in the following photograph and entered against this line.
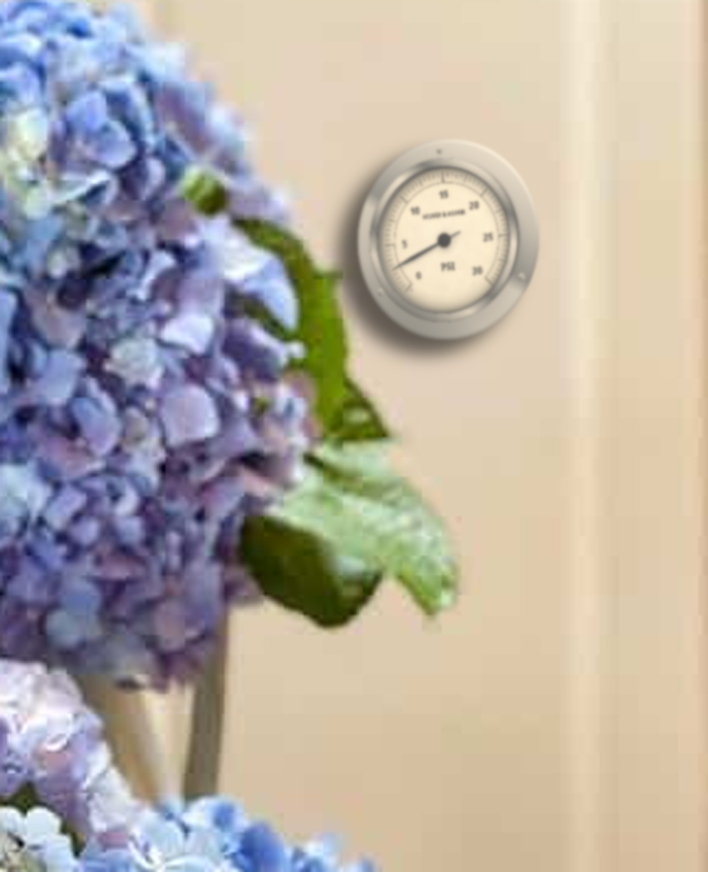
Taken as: 2.5 psi
